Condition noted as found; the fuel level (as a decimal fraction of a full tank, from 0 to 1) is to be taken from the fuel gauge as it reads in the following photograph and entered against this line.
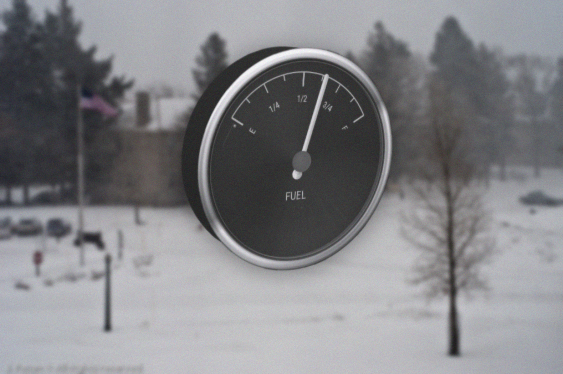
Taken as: 0.625
